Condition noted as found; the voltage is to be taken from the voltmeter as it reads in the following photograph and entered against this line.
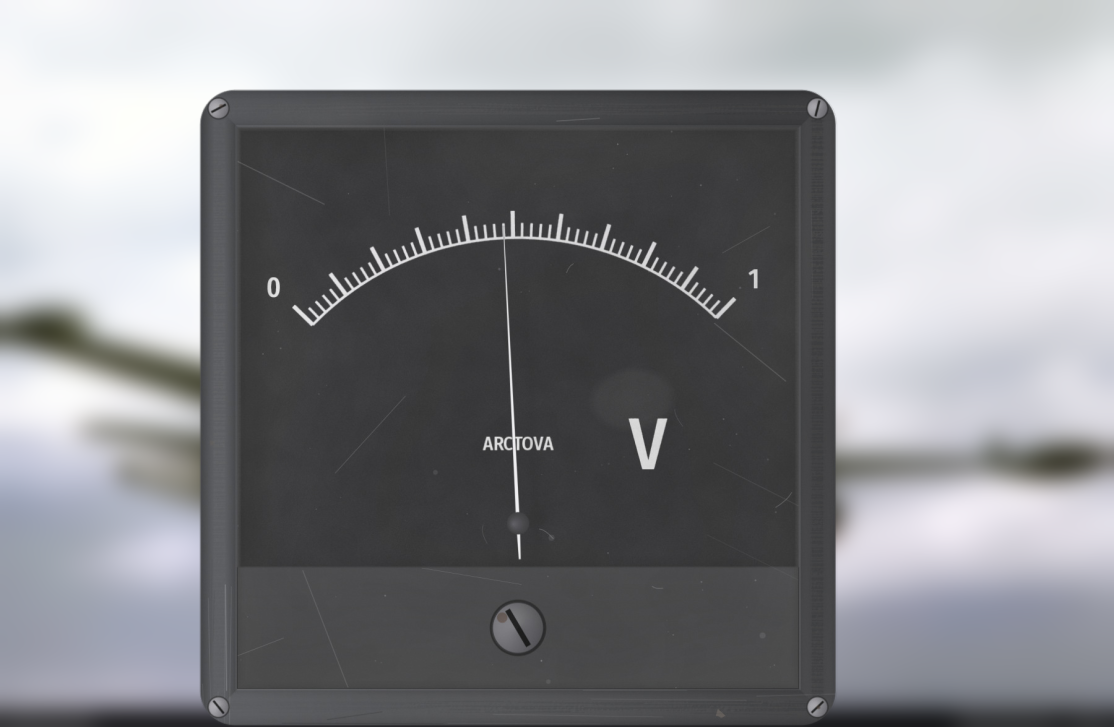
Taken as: 0.48 V
